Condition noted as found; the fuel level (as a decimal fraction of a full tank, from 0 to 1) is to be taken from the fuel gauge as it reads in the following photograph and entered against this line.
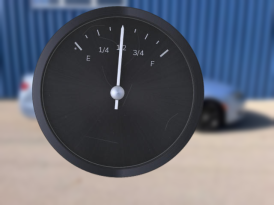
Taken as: 0.5
